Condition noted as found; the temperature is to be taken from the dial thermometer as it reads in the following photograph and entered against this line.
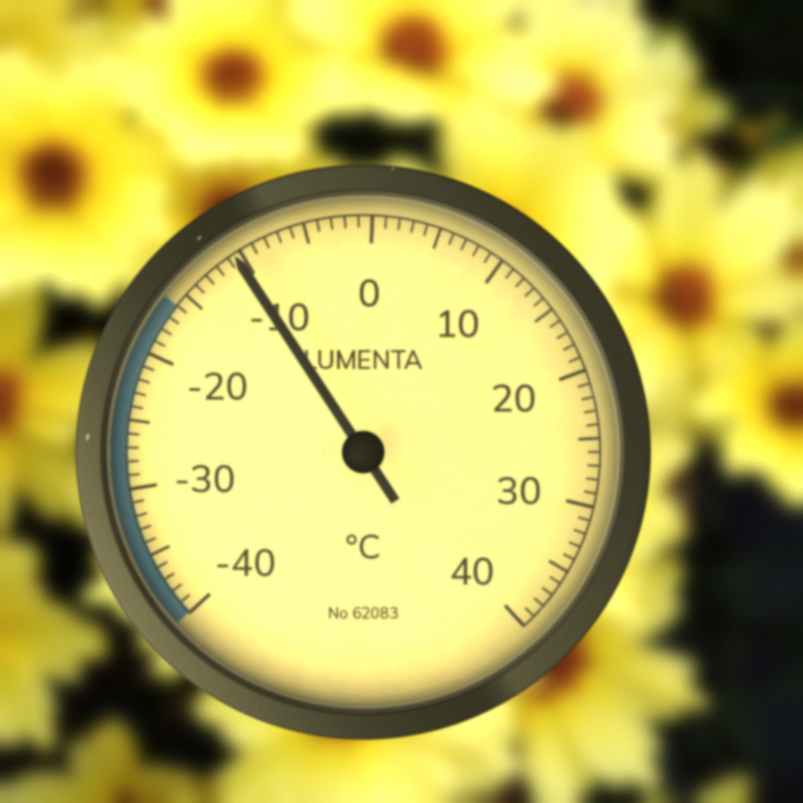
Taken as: -10.5 °C
